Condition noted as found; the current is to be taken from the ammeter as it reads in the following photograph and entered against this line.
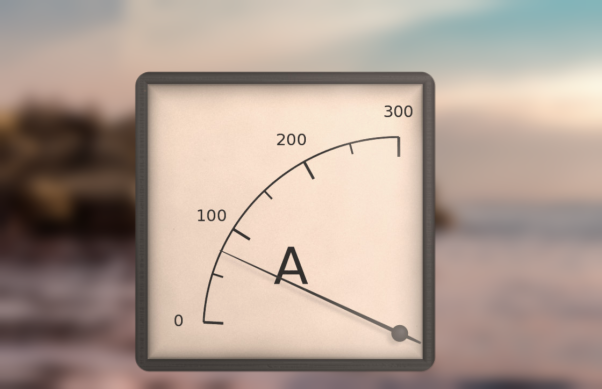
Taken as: 75 A
